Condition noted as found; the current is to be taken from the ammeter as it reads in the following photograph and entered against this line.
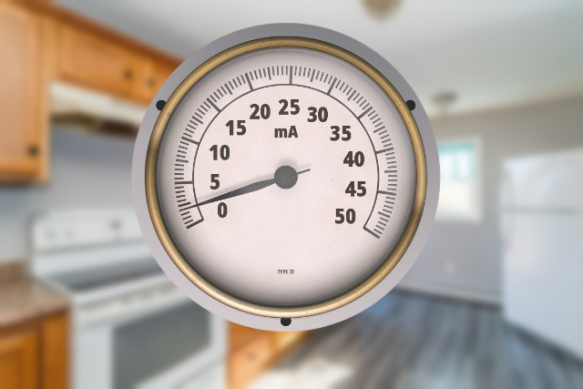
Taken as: 2 mA
